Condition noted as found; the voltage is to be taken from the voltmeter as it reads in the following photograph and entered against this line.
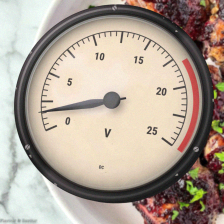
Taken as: 1.5 V
